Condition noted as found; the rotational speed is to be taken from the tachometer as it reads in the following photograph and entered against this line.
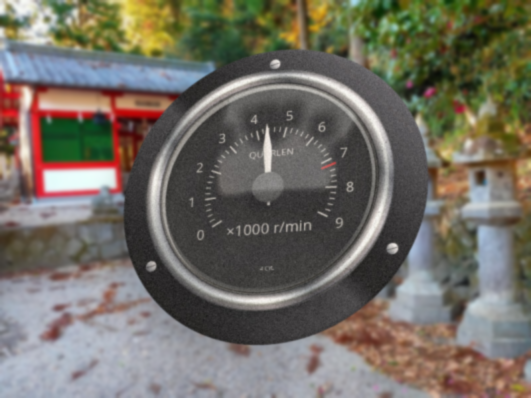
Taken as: 4400 rpm
